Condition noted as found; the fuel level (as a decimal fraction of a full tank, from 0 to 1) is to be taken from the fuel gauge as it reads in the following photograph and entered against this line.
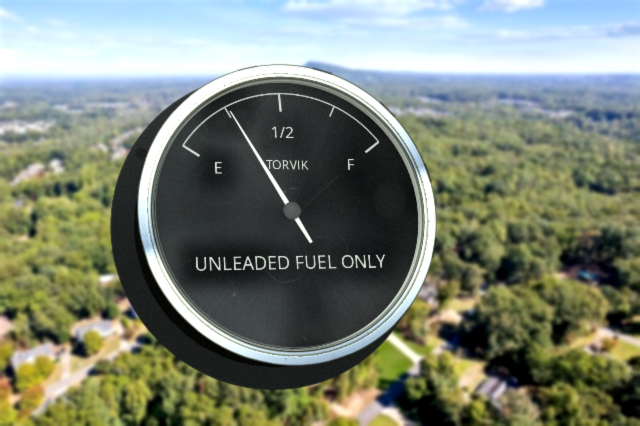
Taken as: 0.25
